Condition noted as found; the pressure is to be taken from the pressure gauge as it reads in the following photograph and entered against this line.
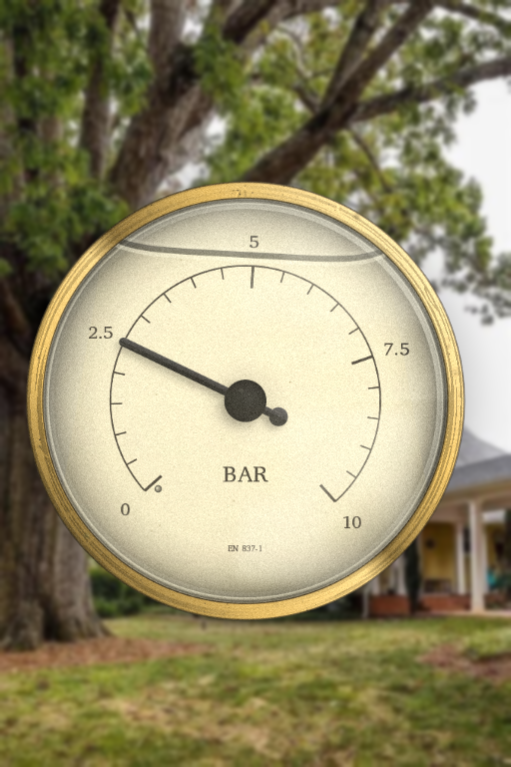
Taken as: 2.5 bar
